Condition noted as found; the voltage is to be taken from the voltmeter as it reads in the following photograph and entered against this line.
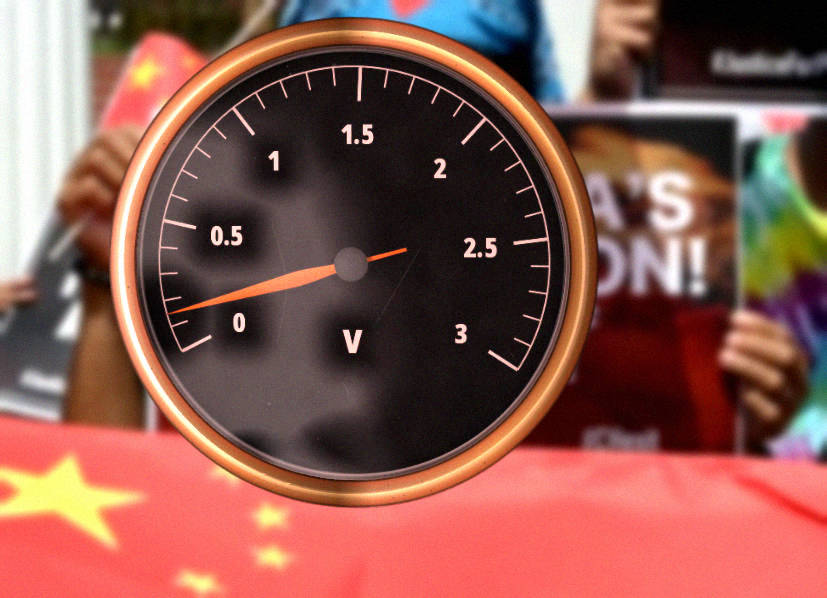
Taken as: 0.15 V
